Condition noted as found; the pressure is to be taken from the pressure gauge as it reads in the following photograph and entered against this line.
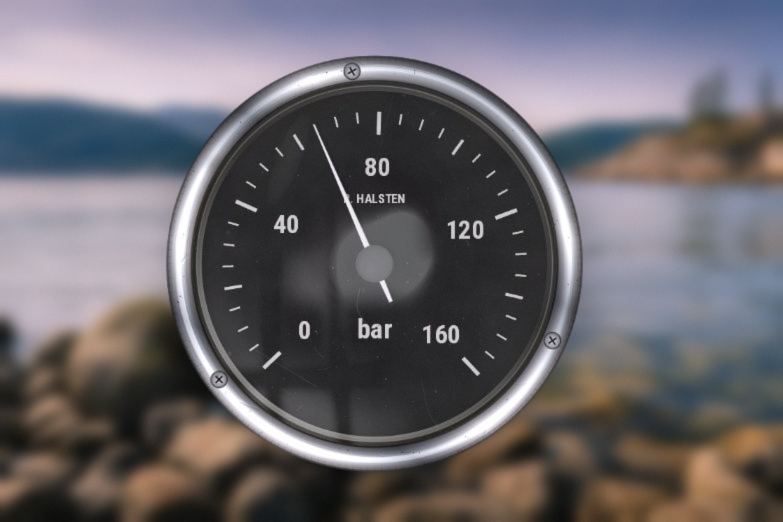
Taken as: 65 bar
